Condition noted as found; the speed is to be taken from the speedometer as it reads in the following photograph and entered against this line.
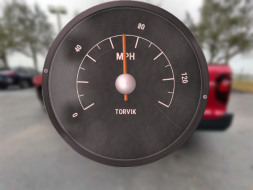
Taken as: 70 mph
